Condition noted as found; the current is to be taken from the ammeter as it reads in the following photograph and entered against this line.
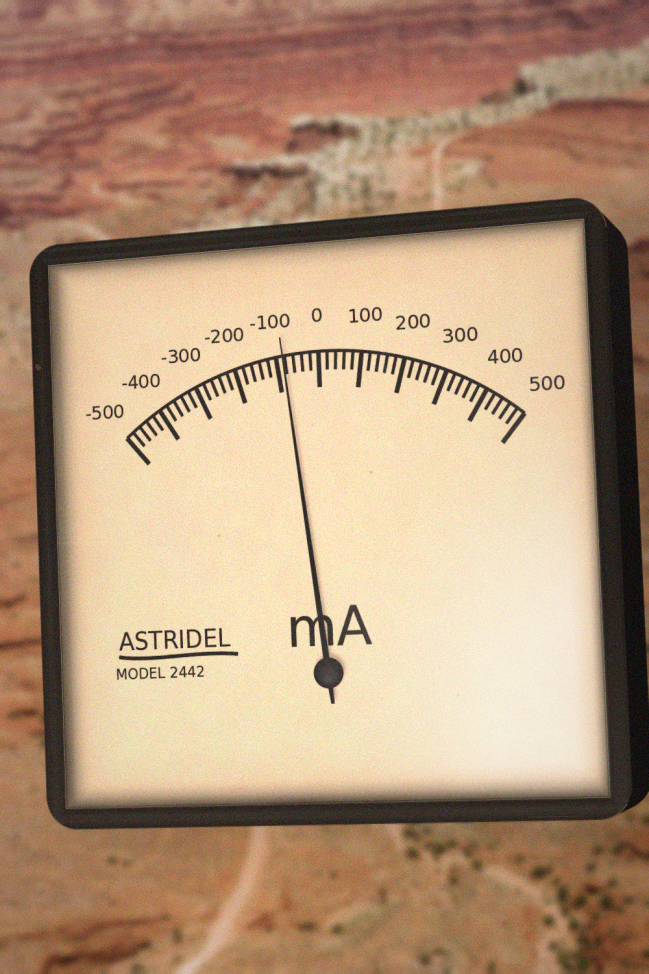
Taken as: -80 mA
